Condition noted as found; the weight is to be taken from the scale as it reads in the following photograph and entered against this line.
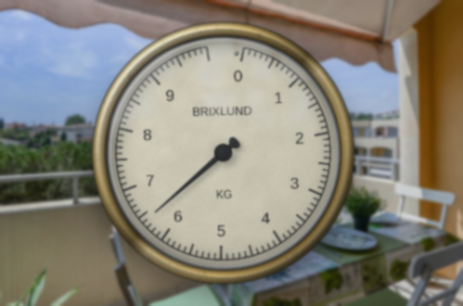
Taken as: 6.4 kg
